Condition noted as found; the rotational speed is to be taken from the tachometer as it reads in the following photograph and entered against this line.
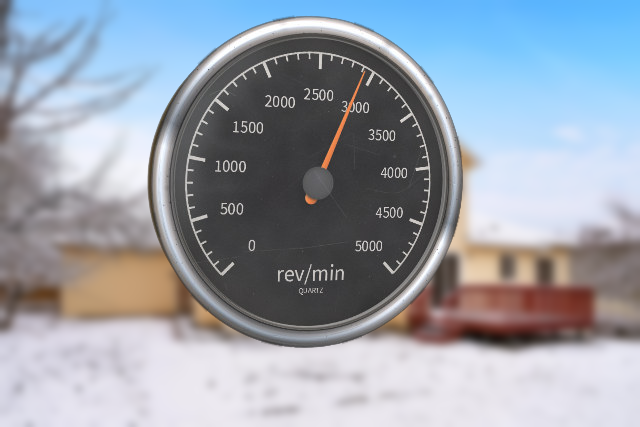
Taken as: 2900 rpm
